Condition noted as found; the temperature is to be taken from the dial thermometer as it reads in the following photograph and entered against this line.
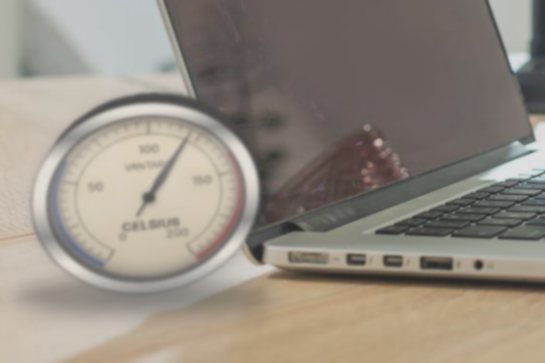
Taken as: 120 °C
